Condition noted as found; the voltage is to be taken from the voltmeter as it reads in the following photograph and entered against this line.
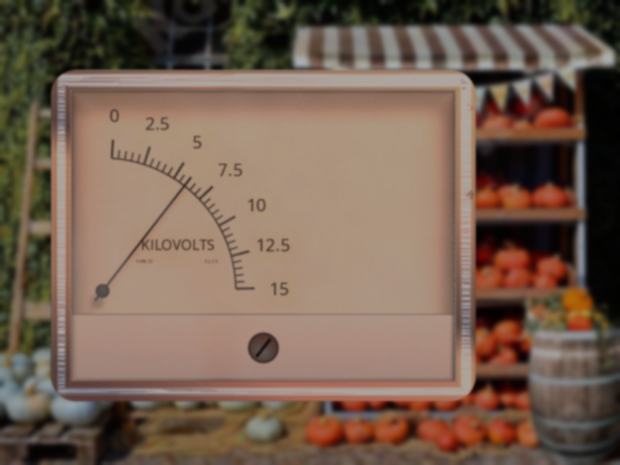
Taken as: 6 kV
